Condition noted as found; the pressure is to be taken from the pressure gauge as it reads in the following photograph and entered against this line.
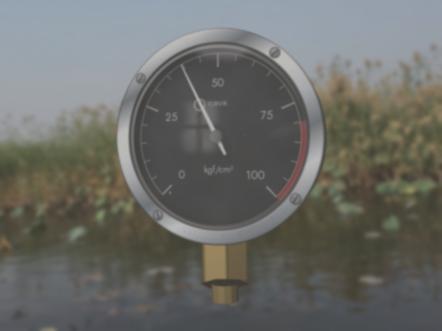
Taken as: 40 kg/cm²
